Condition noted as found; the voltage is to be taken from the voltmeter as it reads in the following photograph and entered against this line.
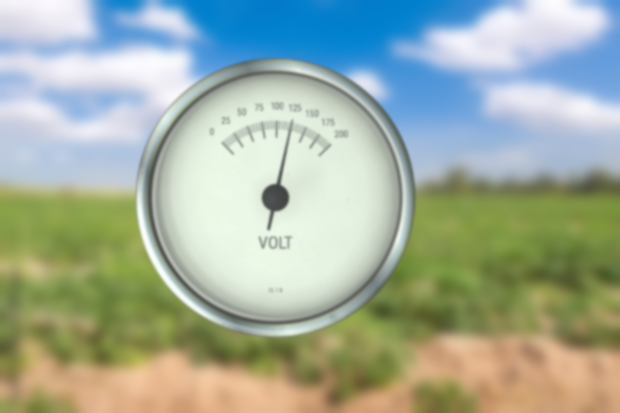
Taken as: 125 V
